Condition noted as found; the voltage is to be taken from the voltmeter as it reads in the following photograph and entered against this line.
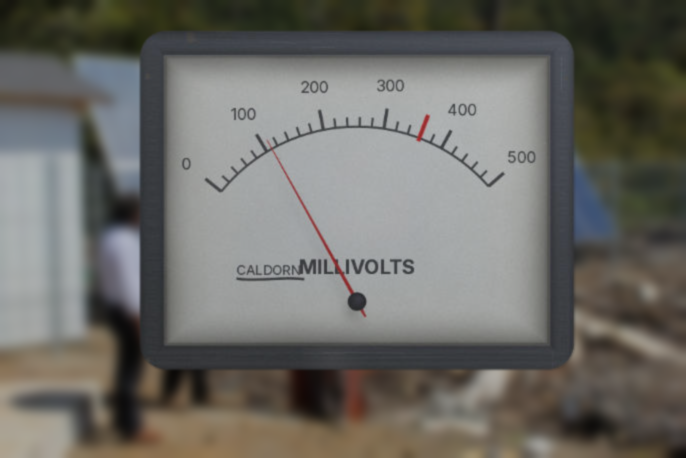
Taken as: 110 mV
